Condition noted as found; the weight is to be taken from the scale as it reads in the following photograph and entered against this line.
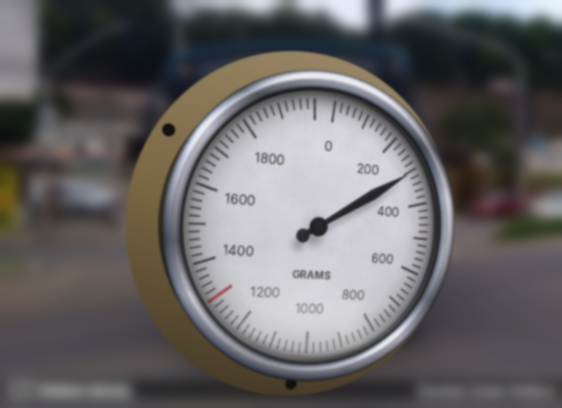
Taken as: 300 g
